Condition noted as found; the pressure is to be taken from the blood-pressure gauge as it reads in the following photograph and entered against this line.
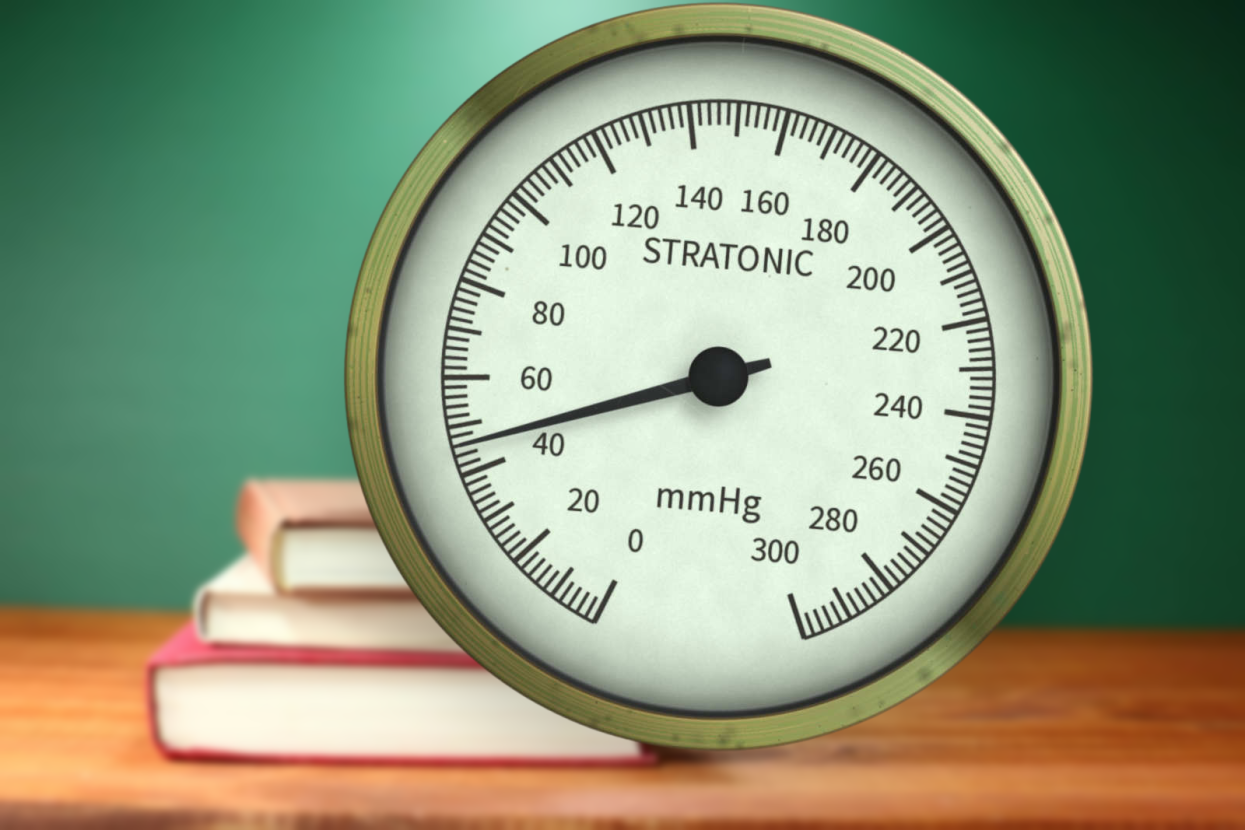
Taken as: 46 mmHg
